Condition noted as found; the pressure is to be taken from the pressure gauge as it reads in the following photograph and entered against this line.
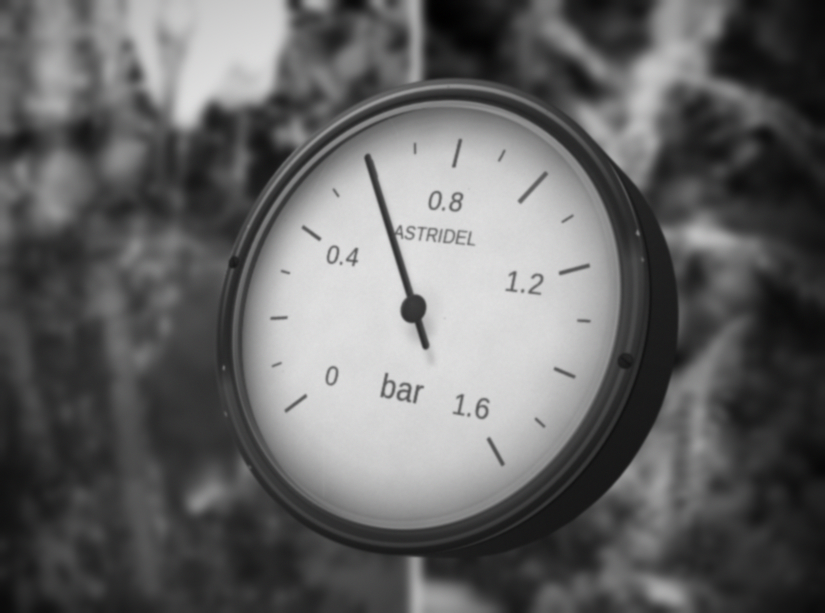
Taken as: 0.6 bar
